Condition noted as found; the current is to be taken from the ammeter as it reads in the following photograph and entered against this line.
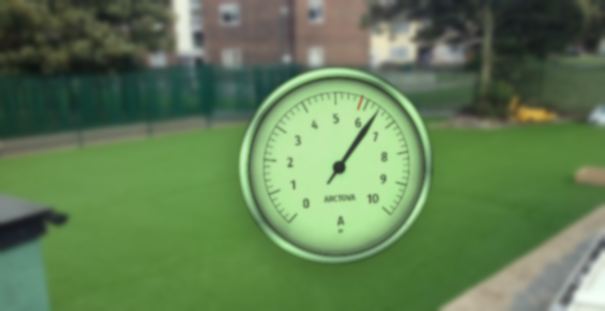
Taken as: 6.4 A
